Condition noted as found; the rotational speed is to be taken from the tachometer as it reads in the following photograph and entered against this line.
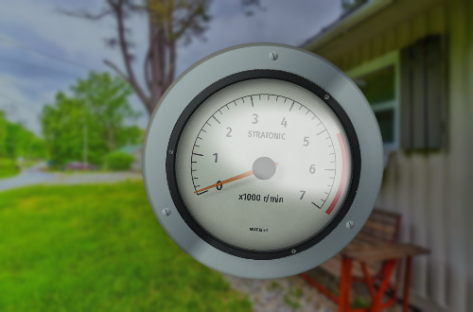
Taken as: 100 rpm
